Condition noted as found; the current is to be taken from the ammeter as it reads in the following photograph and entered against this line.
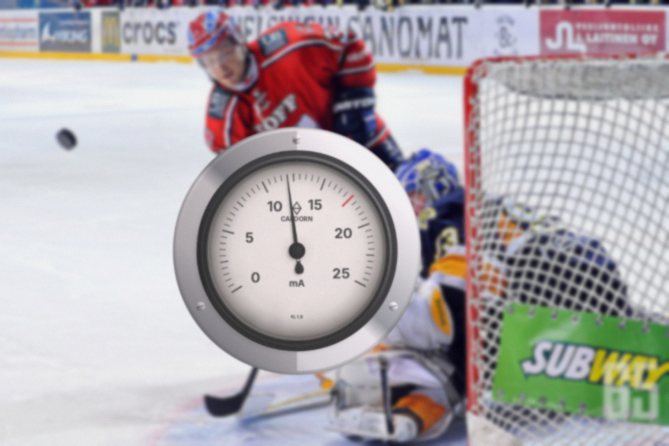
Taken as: 12 mA
